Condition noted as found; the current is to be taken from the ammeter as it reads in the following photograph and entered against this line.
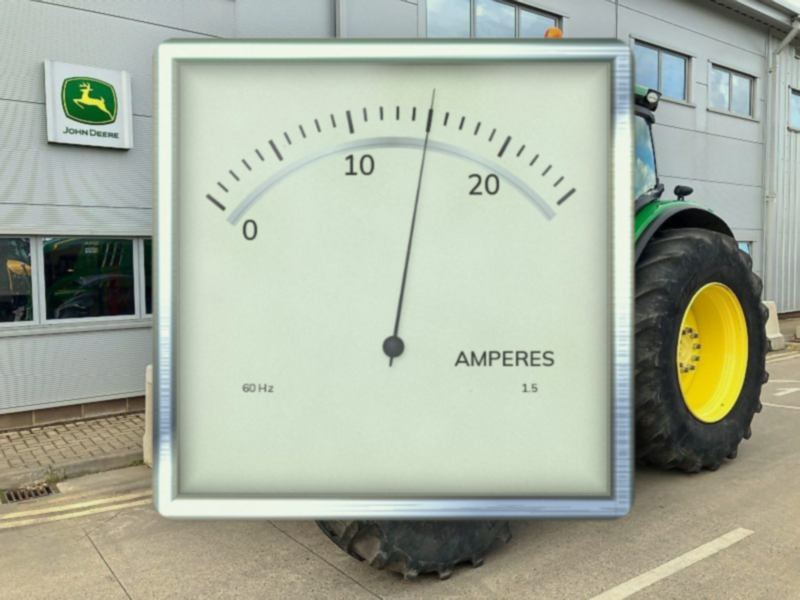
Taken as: 15 A
